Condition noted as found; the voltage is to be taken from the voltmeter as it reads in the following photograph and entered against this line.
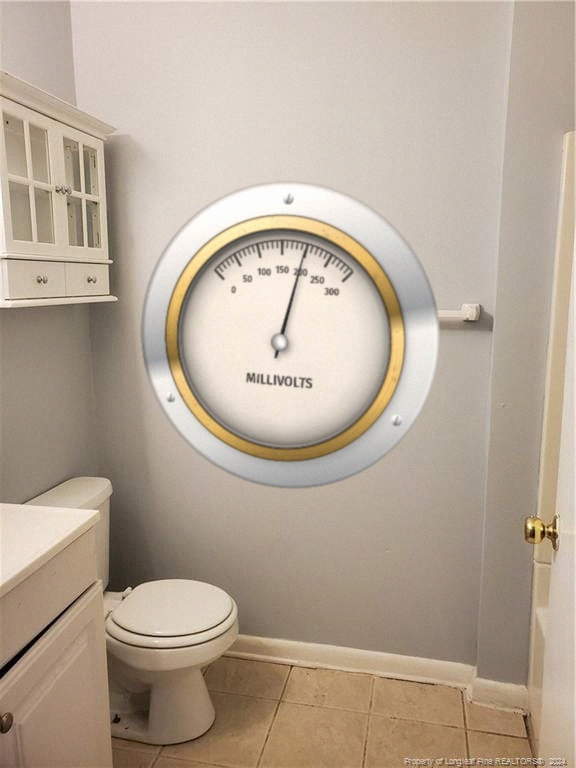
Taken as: 200 mV
